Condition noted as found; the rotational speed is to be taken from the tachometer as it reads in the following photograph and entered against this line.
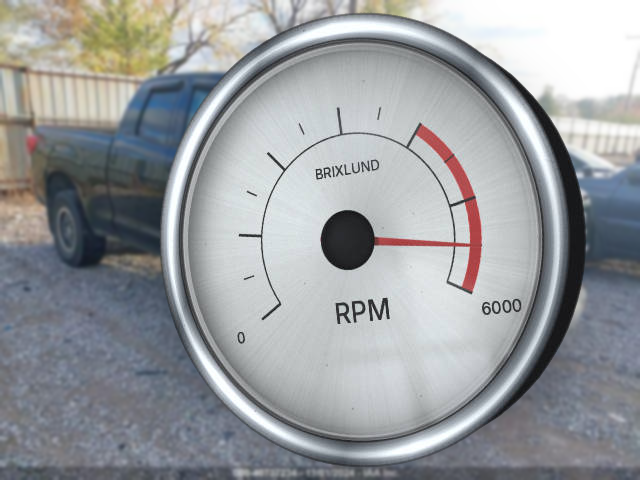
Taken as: 5500 rpm
